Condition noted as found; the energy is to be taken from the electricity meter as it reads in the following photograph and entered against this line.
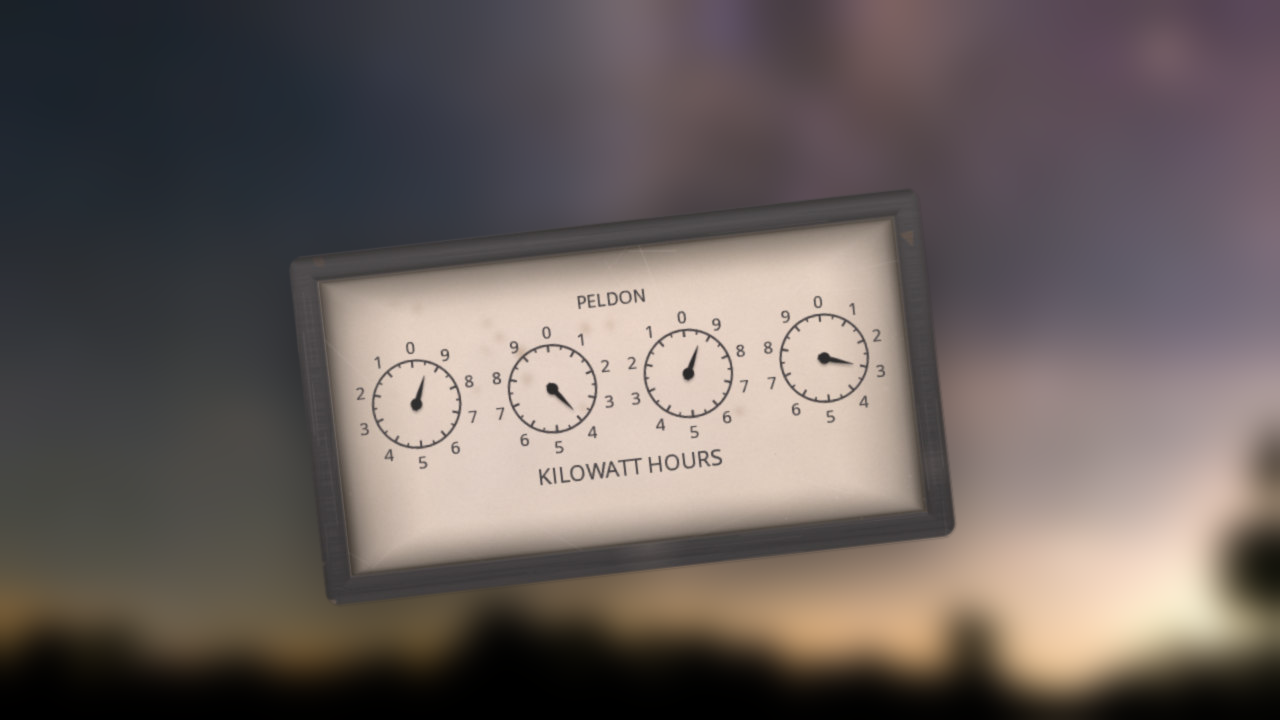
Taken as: 9393 kWh
